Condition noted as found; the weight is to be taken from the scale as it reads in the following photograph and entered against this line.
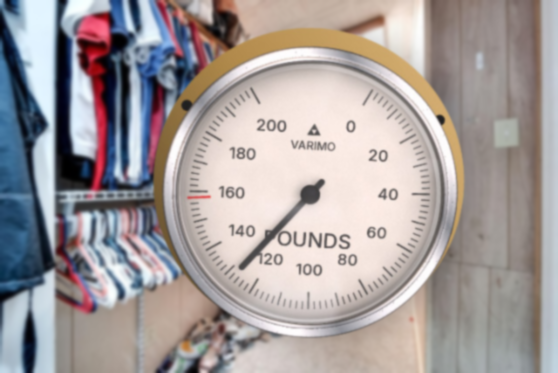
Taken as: 128 lb
